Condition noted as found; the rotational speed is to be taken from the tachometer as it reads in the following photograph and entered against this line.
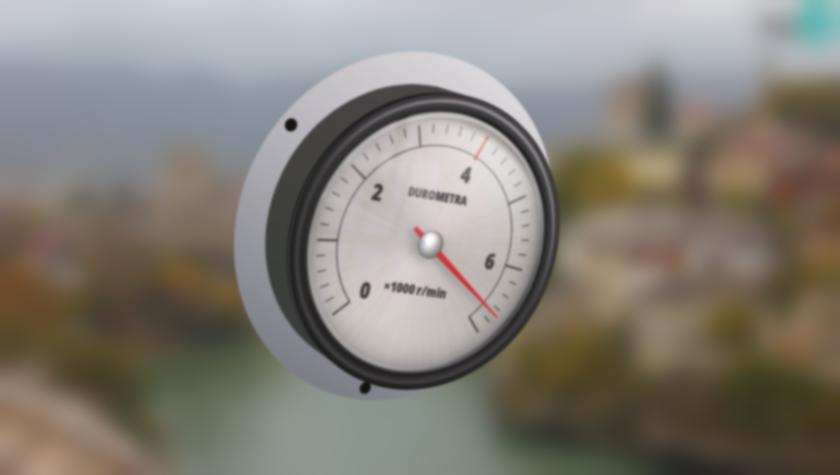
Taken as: 6700 rpm
